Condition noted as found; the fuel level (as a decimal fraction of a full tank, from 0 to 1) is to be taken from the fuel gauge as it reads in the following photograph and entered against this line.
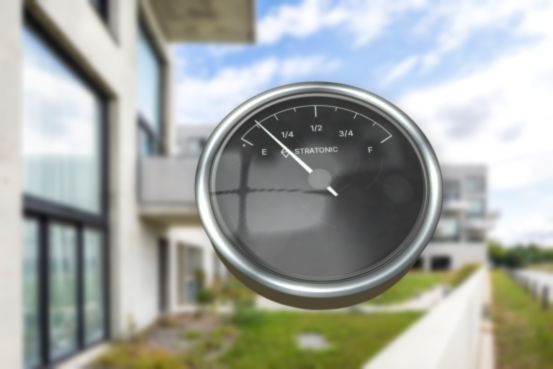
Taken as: 0.125
